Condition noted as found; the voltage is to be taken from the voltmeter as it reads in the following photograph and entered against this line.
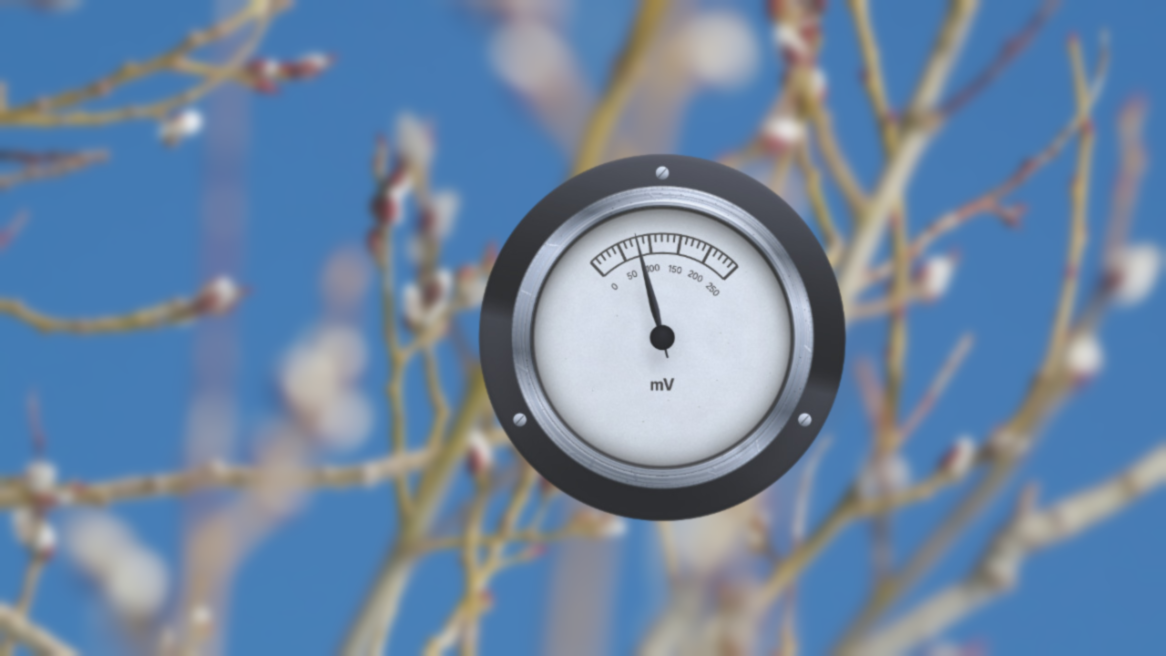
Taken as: 80 mV
